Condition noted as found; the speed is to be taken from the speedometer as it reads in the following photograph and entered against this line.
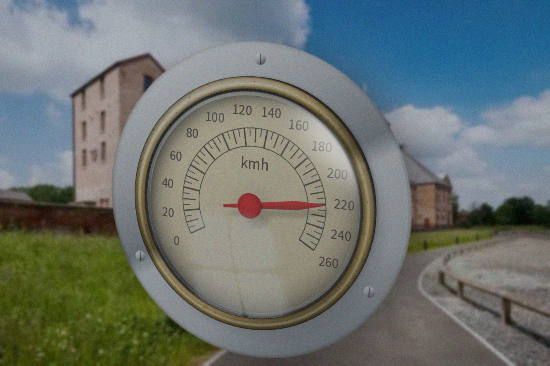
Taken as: 220 km/h
